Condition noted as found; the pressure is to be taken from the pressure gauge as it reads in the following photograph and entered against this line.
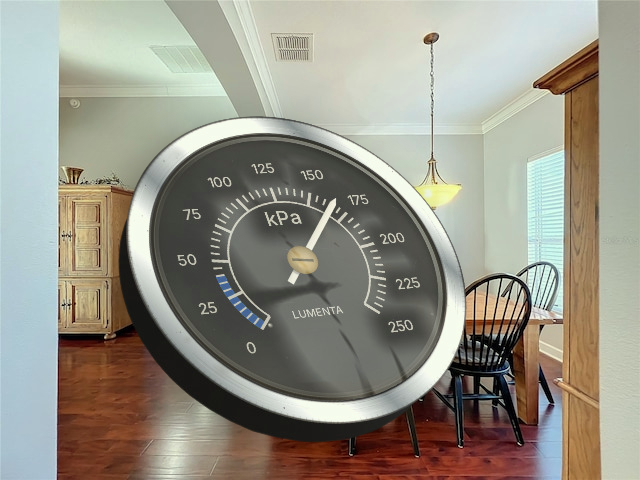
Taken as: 165 kPa
